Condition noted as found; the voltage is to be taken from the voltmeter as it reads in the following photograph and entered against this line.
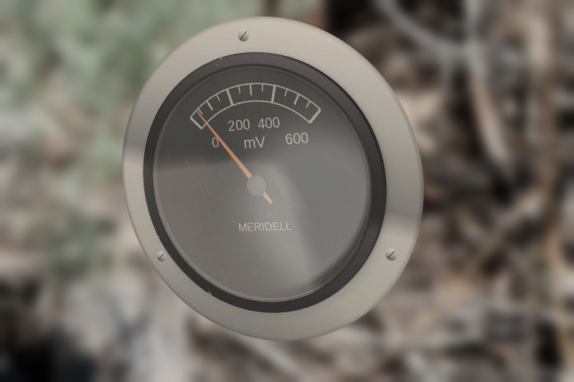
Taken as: 50 mV
